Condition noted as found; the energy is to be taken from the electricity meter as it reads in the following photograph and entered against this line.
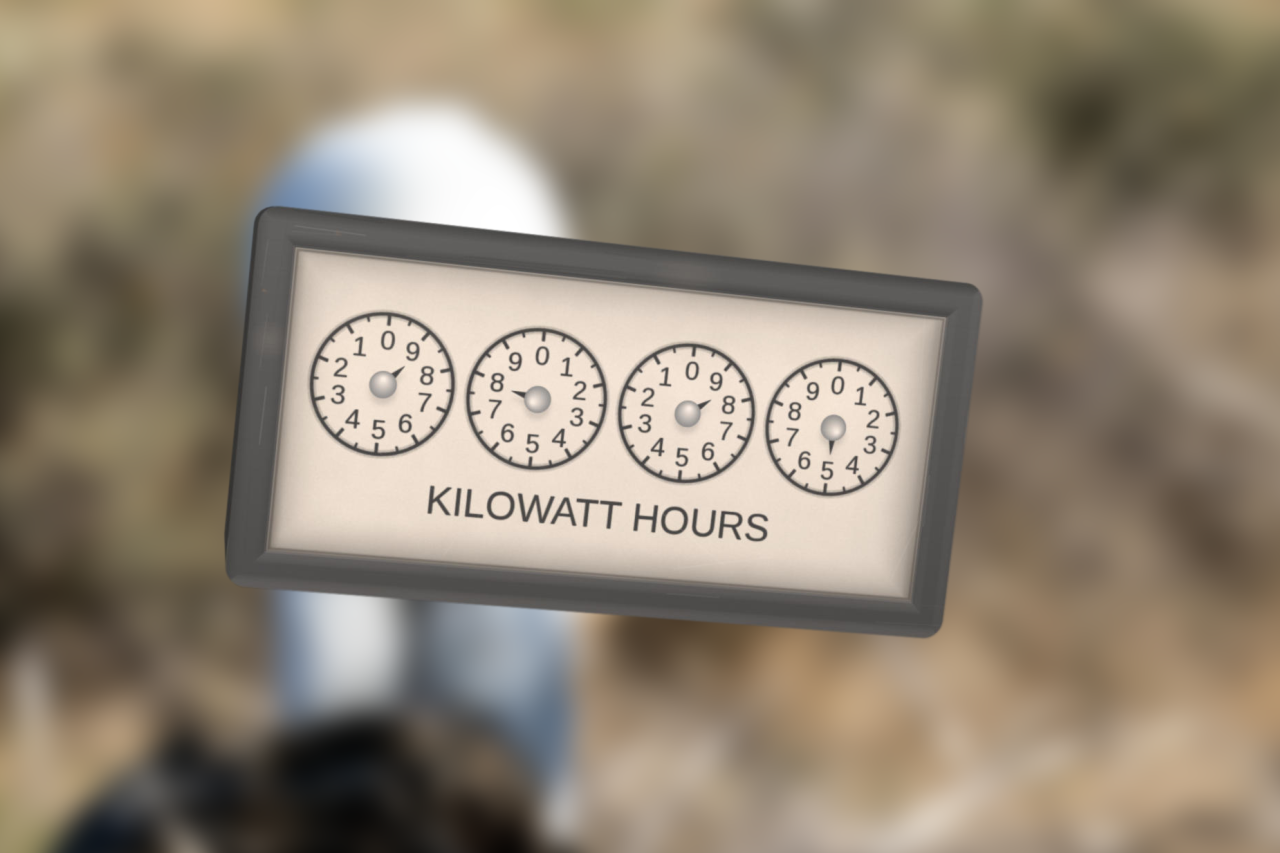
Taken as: 8785 kWh
